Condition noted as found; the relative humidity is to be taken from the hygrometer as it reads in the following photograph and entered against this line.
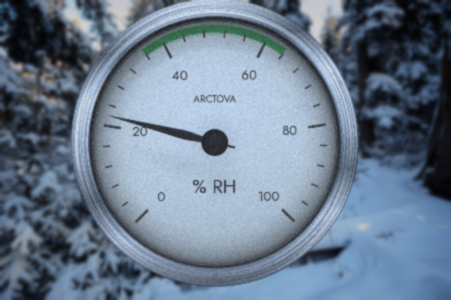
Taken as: 22 %
